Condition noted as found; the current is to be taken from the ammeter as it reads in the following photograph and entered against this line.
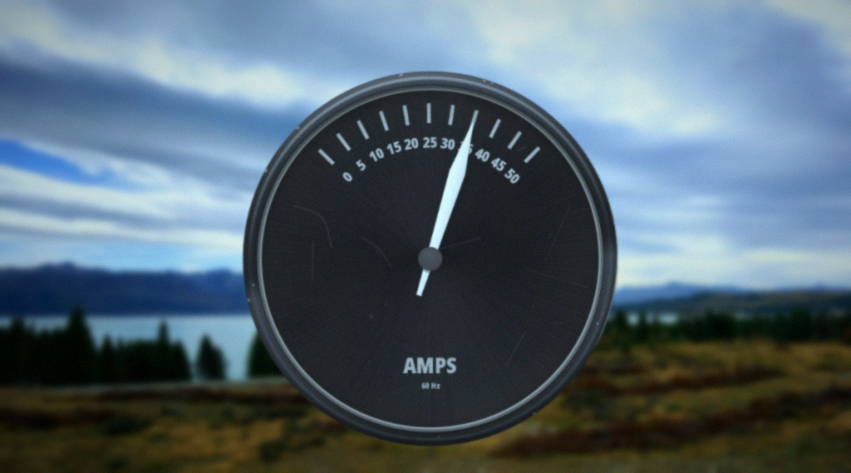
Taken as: 35 A
